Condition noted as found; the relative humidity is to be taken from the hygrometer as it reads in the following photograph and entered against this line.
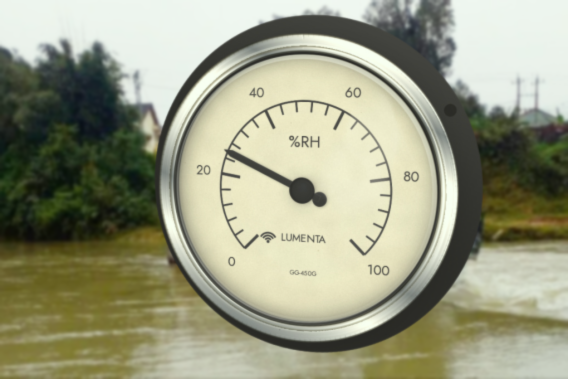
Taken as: 26 %
